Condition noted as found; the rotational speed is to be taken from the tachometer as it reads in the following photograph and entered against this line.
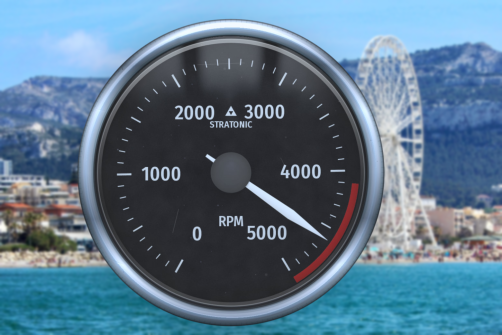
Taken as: 4600 rpm
